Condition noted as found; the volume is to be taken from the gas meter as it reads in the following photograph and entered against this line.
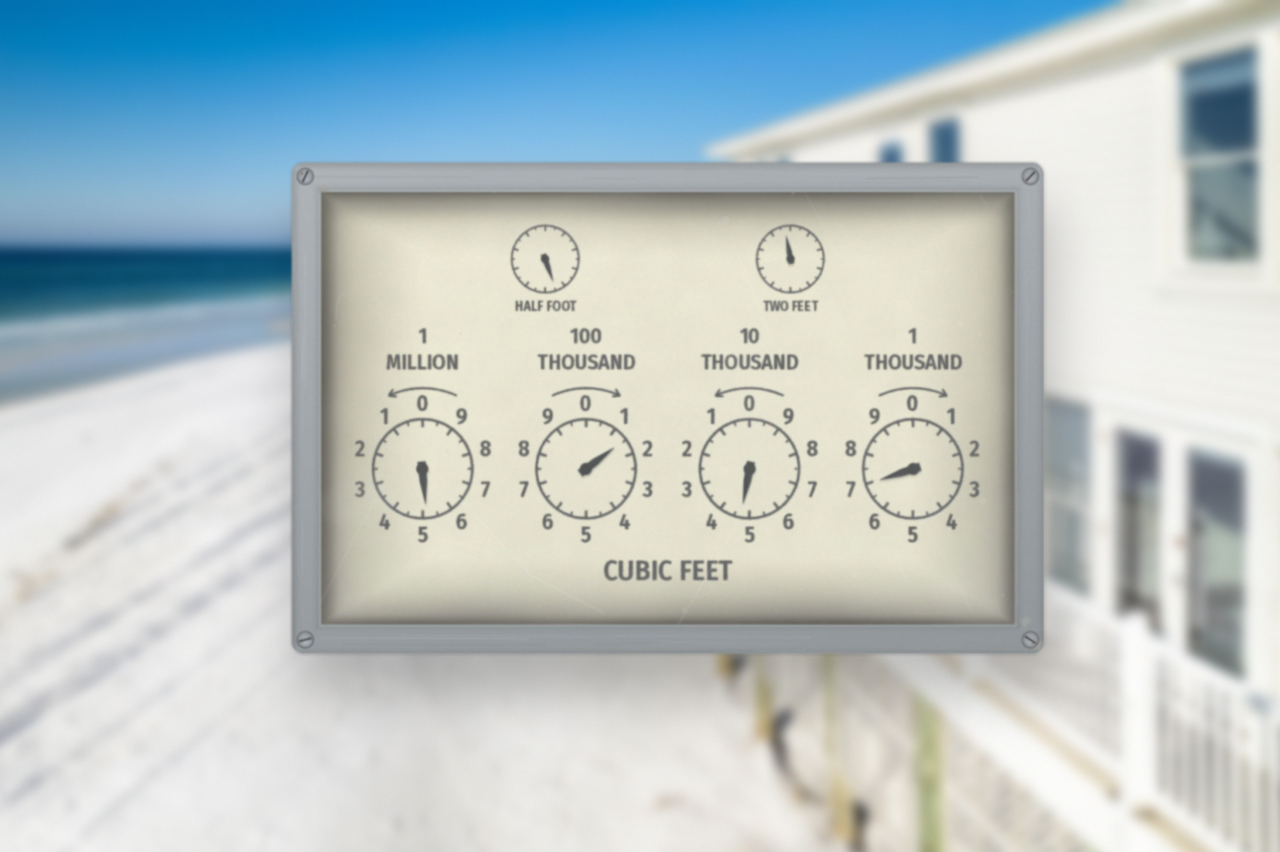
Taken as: 514700 ft³
